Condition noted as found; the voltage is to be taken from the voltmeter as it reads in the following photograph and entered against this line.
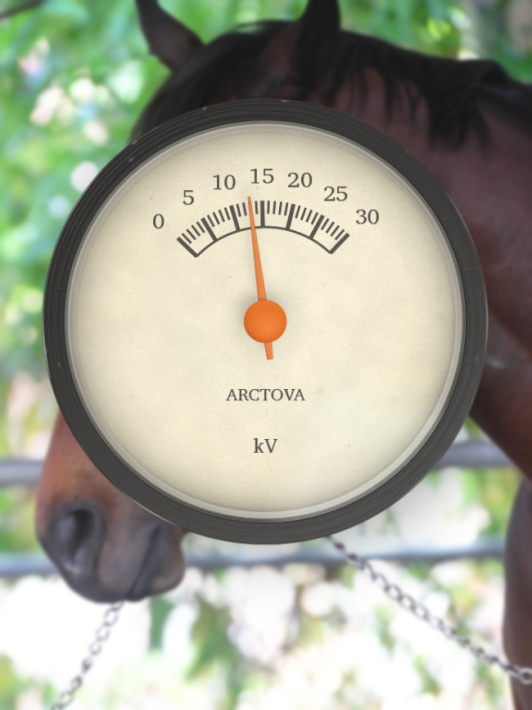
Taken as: 13 kV
